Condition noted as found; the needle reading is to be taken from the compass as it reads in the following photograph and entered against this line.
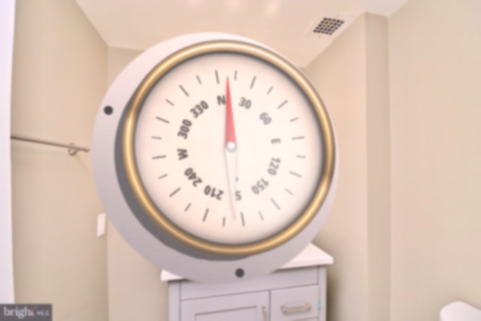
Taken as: 7.5 °
